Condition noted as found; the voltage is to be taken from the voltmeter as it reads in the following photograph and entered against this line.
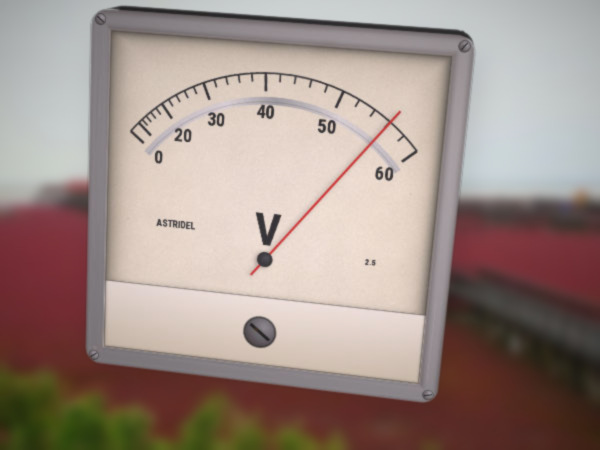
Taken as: 56 V
